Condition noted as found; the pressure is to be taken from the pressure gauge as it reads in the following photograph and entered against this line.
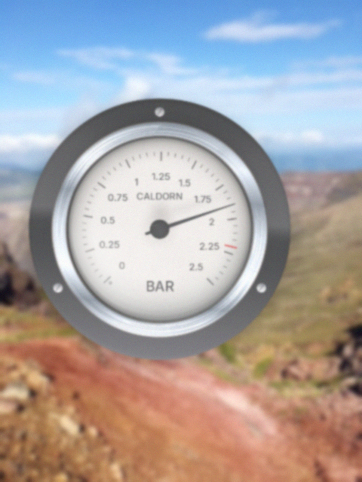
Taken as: 1.9 bar
